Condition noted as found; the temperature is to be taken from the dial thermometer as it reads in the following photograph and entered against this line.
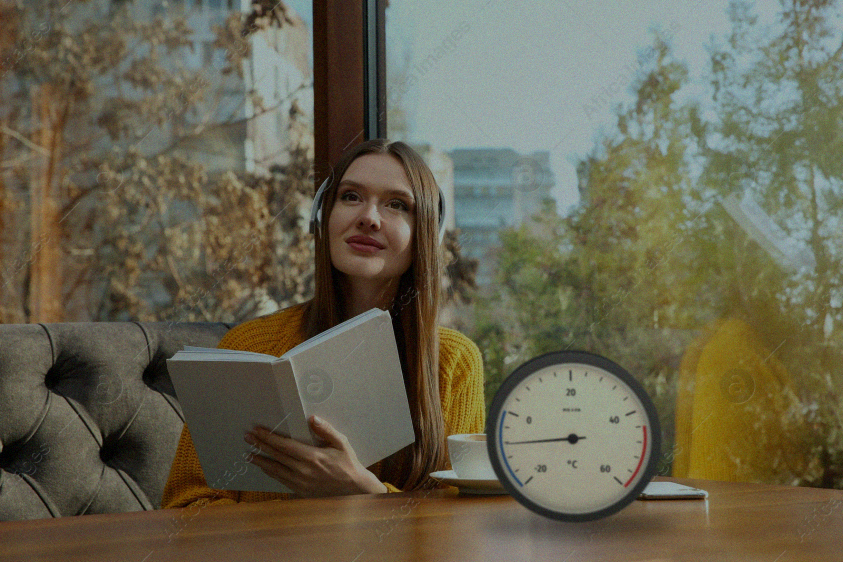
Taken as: -8 °C
